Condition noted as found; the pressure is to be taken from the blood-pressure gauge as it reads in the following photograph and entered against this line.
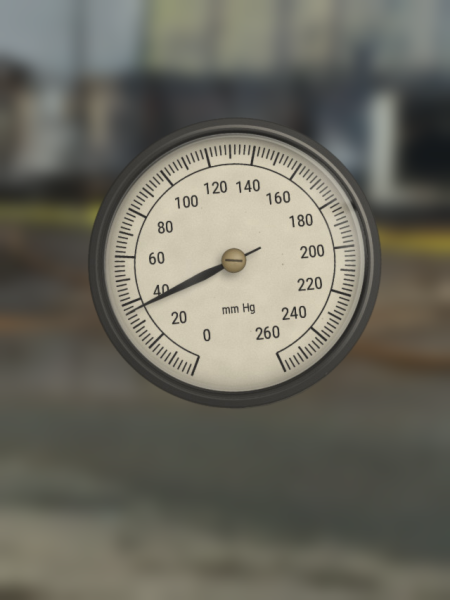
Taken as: 36 mmHg
